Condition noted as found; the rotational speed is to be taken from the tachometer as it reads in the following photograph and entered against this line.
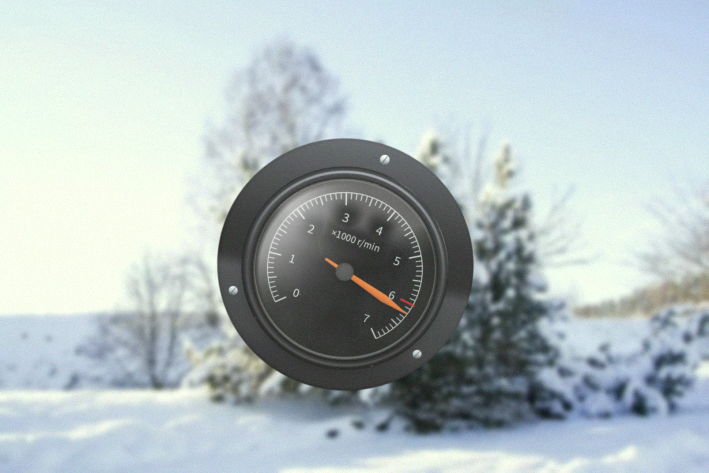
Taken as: 6200 rpm
